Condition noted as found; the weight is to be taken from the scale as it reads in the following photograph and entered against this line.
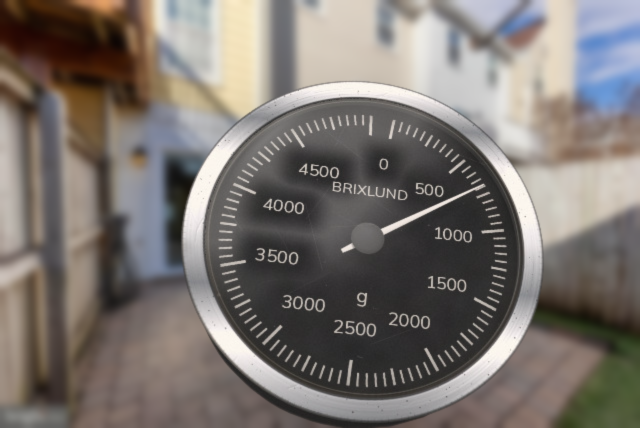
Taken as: 700 g
